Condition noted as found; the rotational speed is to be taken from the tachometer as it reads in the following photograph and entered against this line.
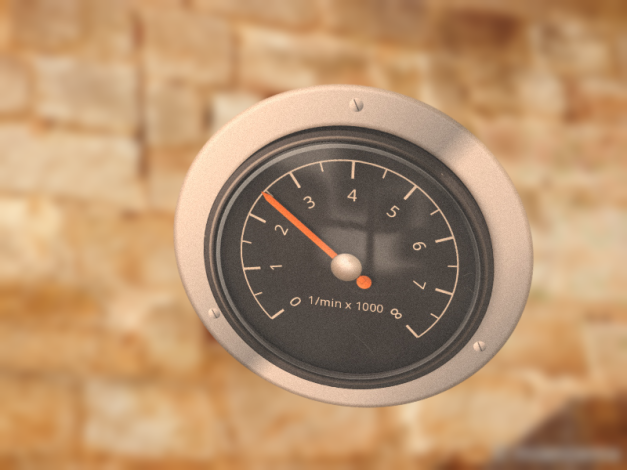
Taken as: 2500 rpm
